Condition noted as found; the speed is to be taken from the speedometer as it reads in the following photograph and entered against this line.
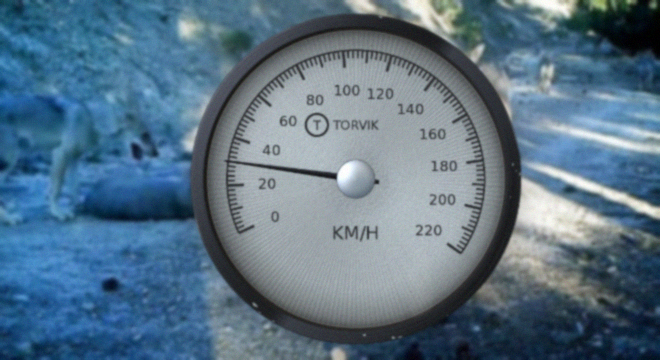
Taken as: 30 km/h
